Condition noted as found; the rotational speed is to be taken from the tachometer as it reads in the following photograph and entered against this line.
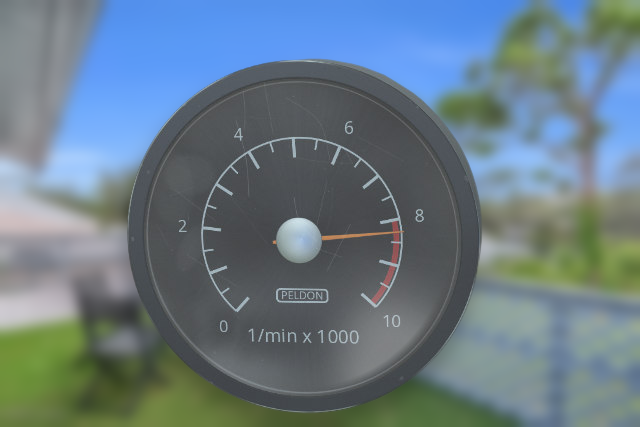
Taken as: 8250 rpm
